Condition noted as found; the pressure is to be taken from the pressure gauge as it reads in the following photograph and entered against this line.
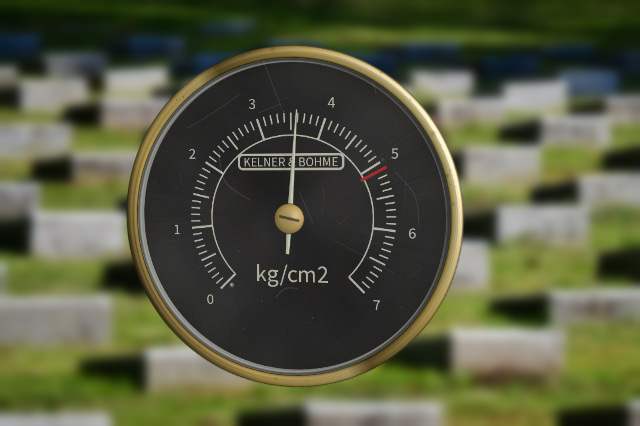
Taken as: 3.6 kg/cm²
